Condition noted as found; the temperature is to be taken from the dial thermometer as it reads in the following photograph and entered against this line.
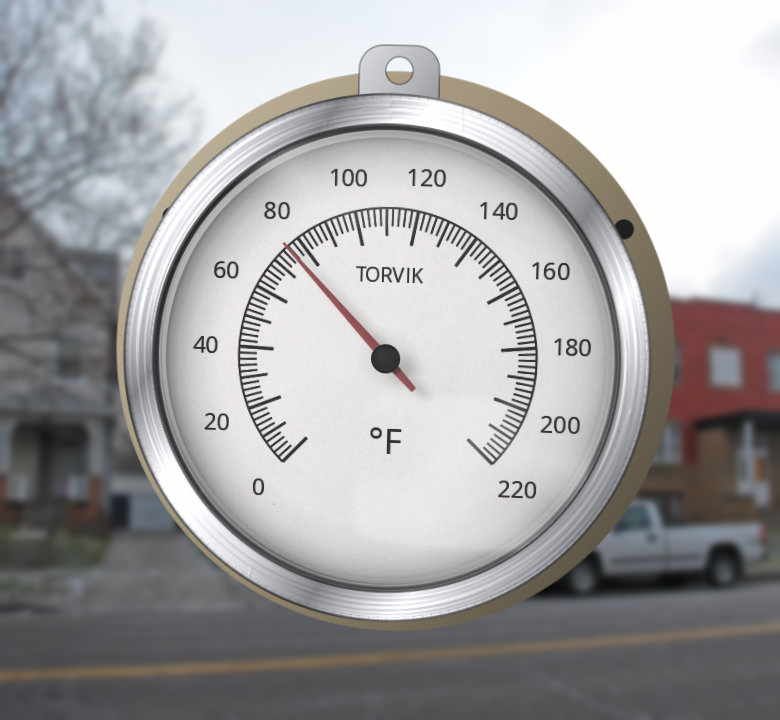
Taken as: 76 °F
